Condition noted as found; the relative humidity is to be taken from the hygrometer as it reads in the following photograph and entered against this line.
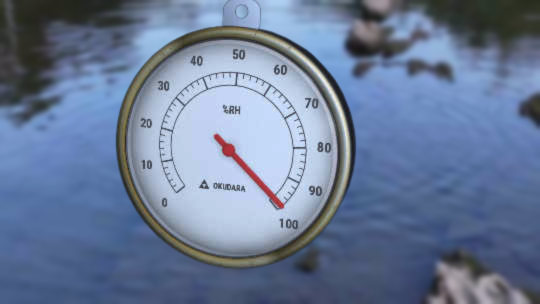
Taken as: 98 %
